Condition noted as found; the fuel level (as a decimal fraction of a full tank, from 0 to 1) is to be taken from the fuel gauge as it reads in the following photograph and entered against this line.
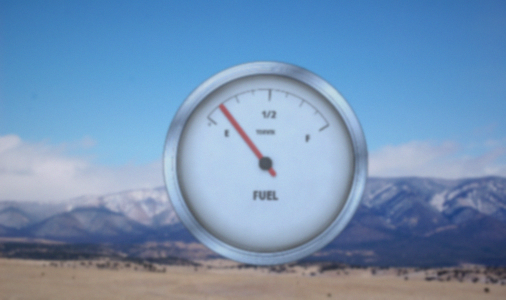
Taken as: 0.125
